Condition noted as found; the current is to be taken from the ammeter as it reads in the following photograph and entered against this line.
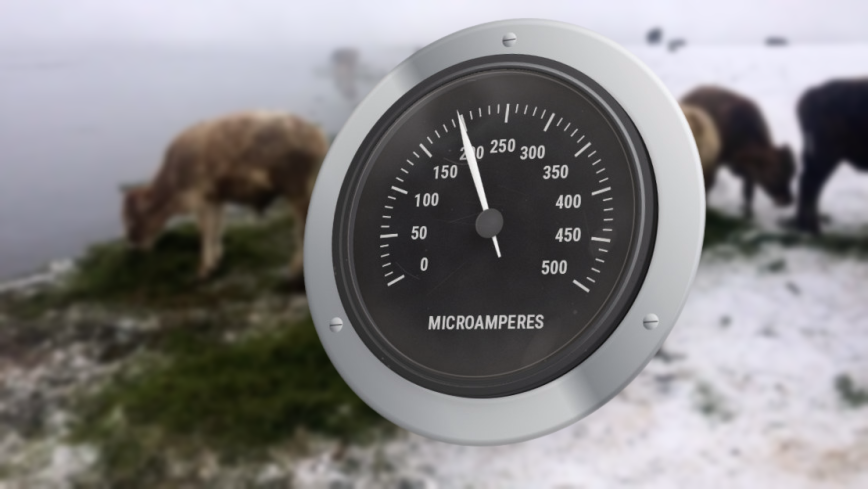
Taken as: 200 µA
